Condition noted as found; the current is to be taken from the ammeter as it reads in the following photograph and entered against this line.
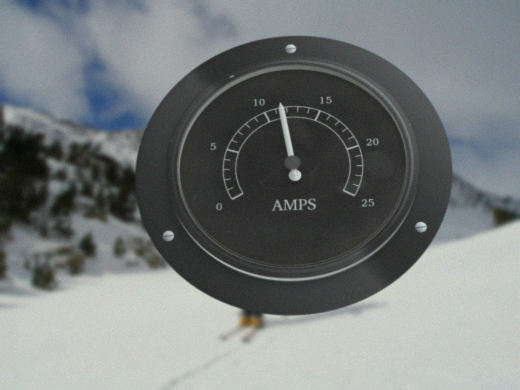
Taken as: 11.5 A
